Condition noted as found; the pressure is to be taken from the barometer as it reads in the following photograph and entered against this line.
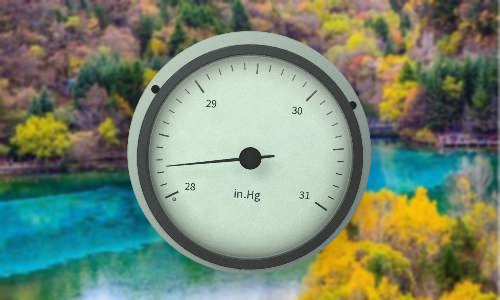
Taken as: 28.25 inHg
